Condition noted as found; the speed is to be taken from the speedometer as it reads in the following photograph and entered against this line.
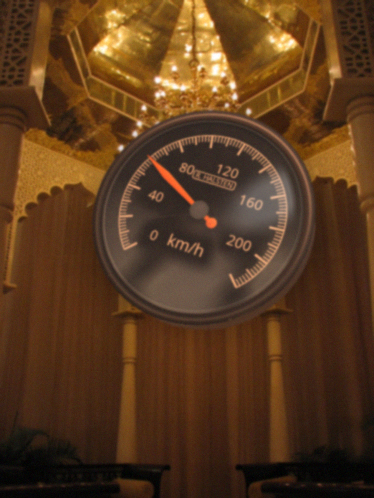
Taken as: 60 km/h
